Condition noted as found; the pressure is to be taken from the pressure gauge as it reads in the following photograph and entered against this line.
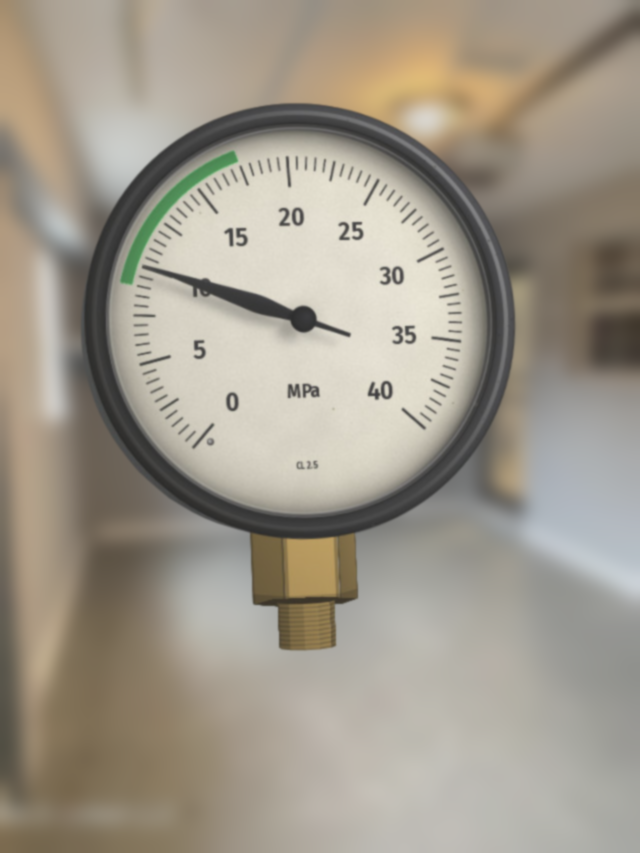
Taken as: 10 MPa
